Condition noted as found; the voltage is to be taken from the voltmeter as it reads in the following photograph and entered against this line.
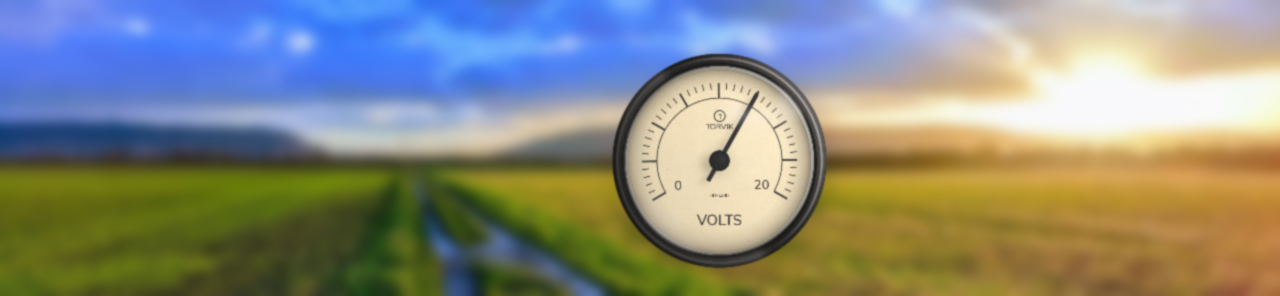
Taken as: 12.5 V
